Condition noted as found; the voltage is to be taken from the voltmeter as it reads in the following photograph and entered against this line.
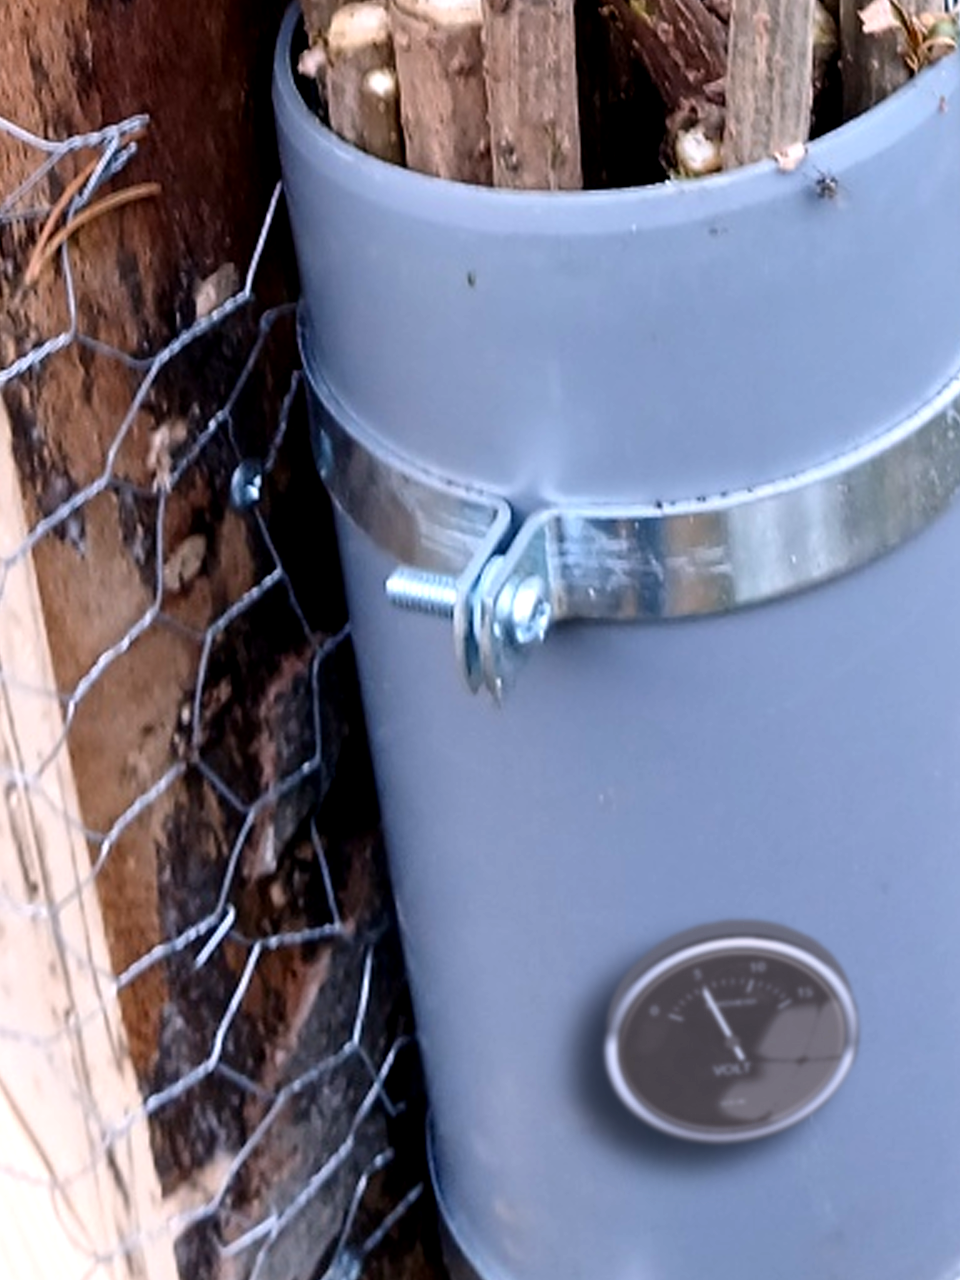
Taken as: 5 V
